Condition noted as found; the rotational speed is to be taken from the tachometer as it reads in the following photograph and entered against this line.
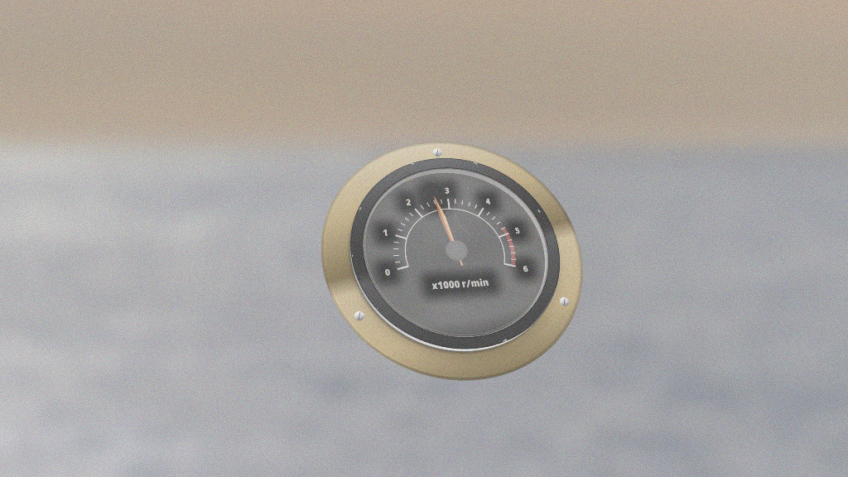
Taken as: 2600 rpm
